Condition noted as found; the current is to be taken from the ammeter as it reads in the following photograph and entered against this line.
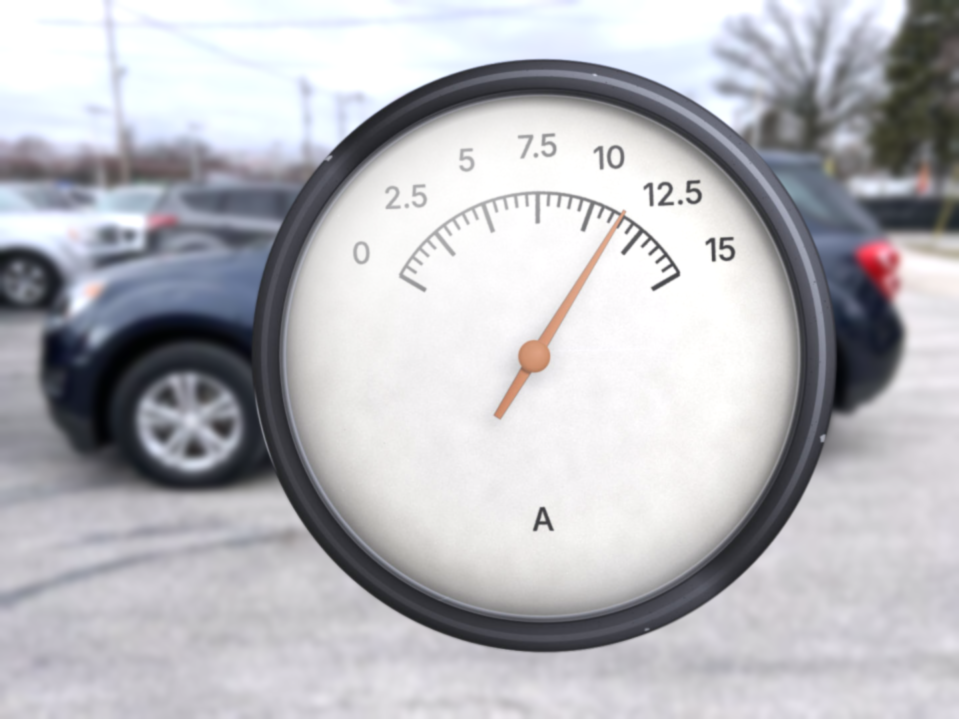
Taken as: 11.5 A
